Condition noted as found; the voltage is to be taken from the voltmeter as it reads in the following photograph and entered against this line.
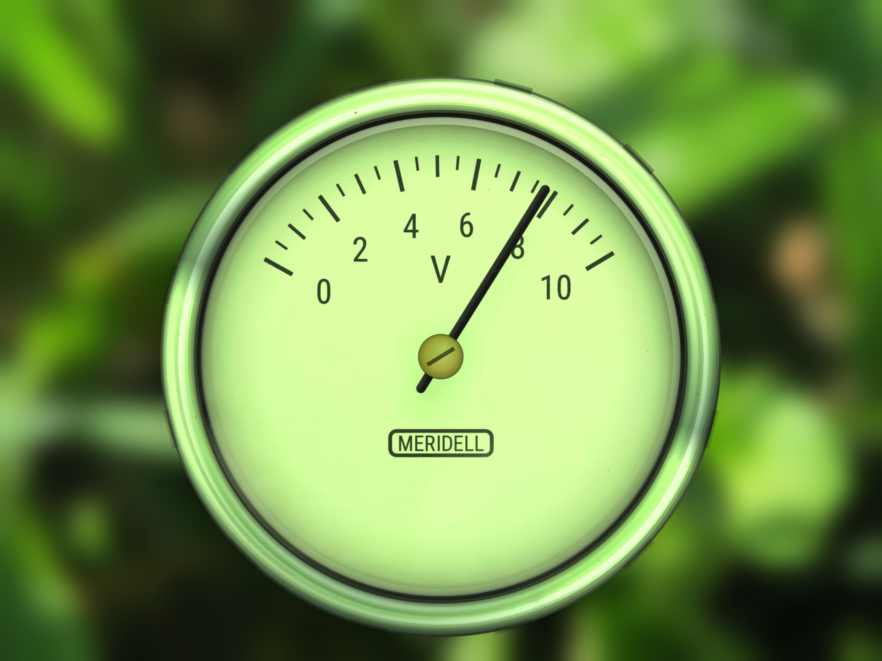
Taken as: 7.75 V
